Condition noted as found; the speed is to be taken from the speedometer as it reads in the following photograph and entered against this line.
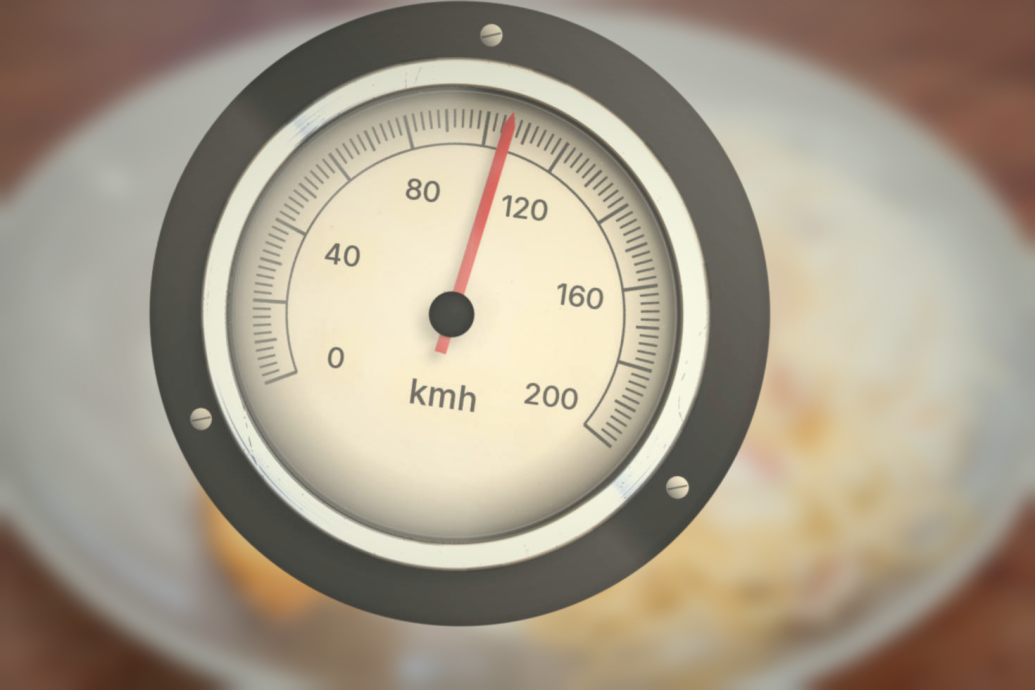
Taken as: 106 km/h
